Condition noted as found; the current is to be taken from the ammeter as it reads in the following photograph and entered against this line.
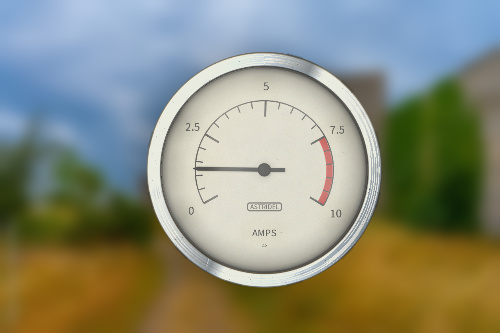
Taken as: 1.25 A
